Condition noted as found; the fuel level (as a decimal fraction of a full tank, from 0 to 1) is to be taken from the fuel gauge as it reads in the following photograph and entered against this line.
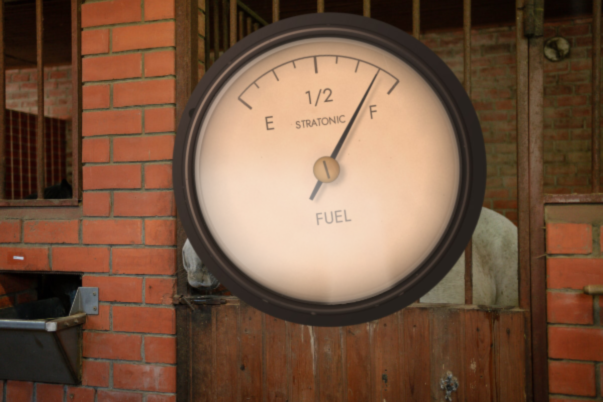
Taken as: 0.875
